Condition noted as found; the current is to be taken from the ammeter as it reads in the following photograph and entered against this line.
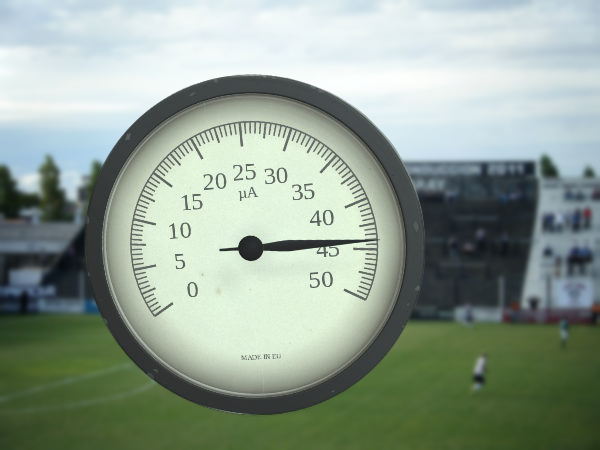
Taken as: 44 µA
